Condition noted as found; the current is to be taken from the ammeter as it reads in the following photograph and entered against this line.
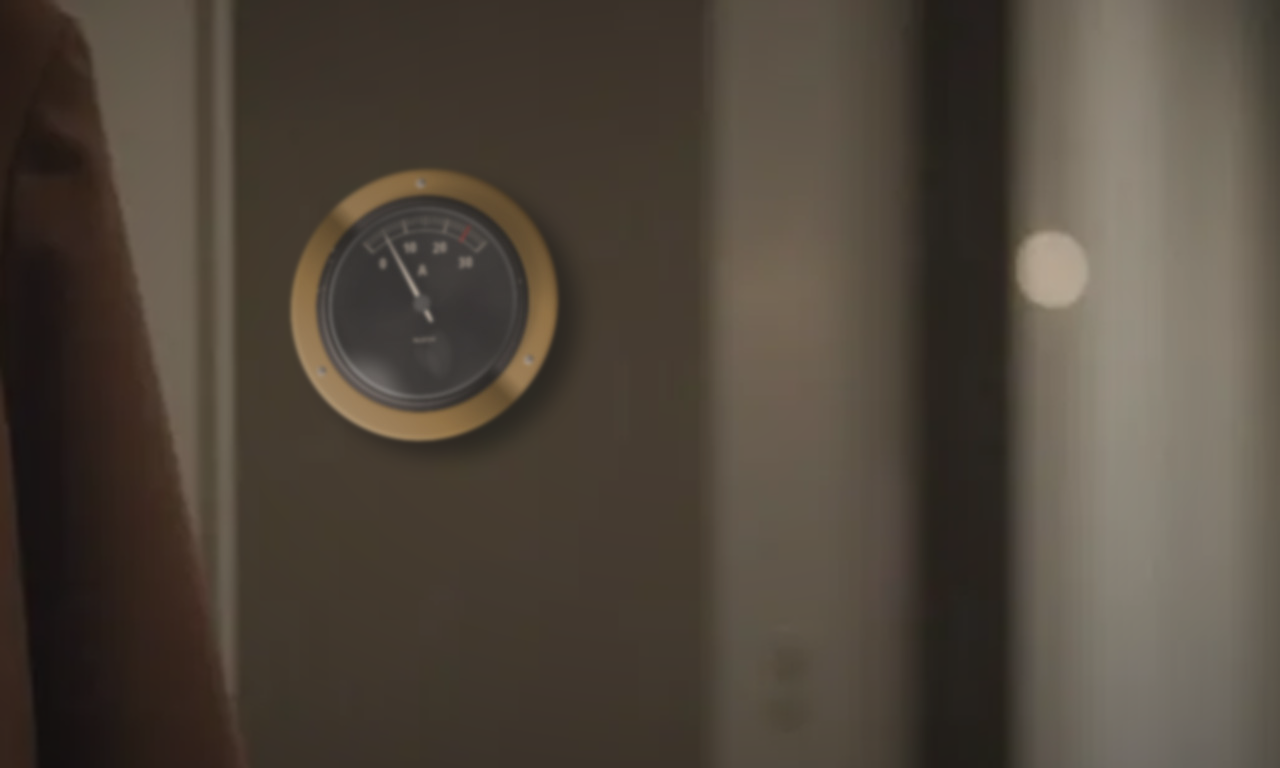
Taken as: 5 A
